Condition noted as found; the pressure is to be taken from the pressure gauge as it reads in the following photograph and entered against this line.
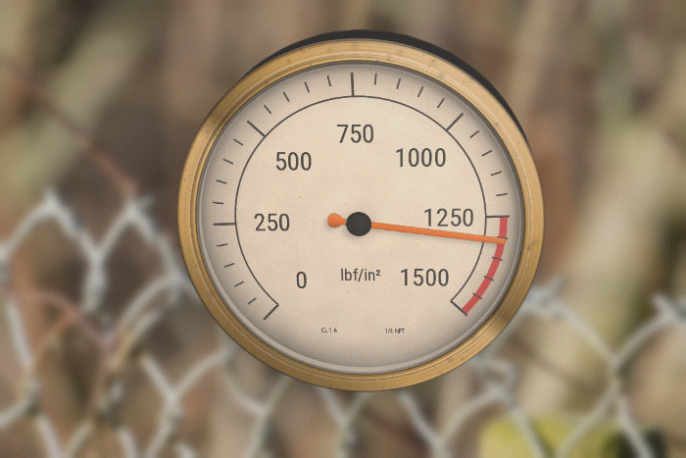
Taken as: 1300 psi
